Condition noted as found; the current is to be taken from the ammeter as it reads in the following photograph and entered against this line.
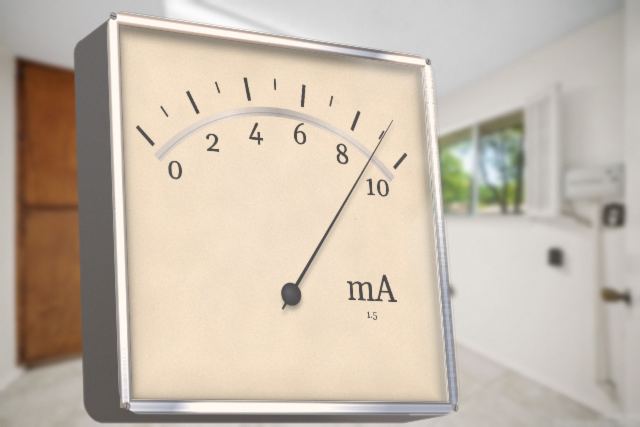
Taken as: 9 mA
